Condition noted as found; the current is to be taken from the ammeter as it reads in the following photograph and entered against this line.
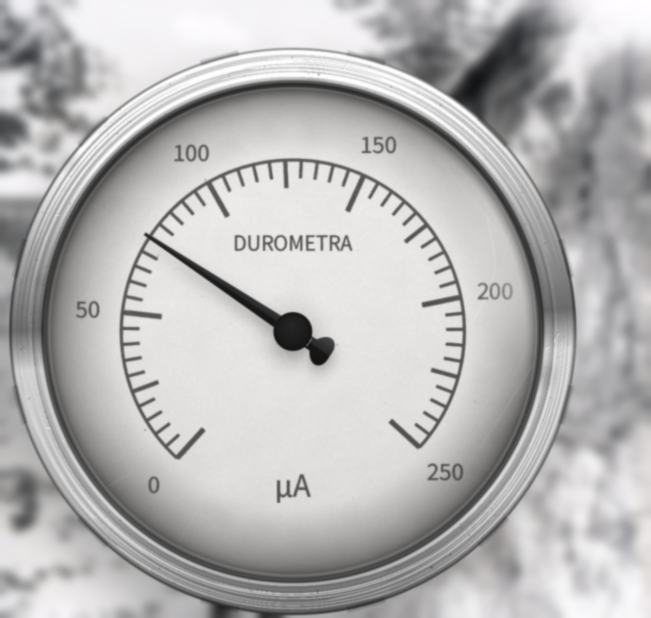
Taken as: 75 µA
